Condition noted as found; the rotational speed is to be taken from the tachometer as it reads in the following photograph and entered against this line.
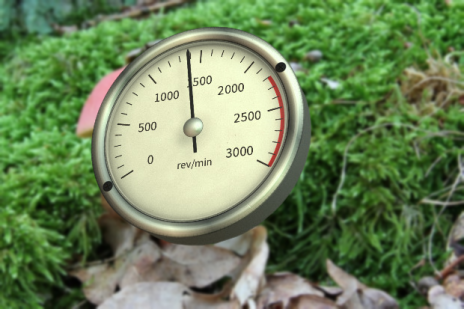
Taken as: 1400 rpm
